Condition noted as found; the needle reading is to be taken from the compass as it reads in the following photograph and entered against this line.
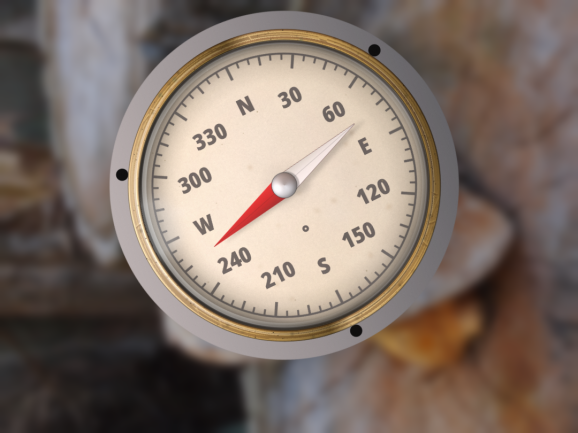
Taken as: 255 °
